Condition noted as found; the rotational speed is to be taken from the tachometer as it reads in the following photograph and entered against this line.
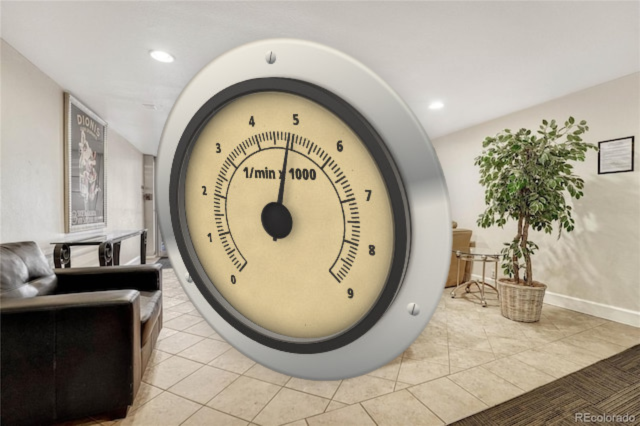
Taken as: 5000 rpm
